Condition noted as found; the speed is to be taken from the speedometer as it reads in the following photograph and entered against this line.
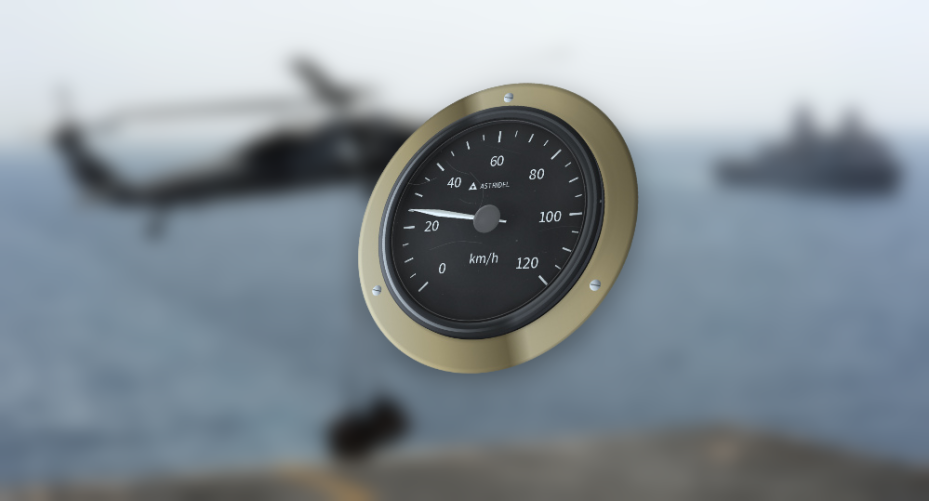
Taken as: 25 km/h
